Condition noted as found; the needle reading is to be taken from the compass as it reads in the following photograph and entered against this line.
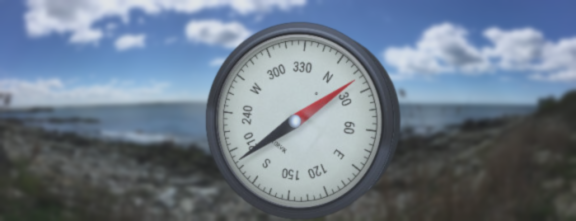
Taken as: 20 °
